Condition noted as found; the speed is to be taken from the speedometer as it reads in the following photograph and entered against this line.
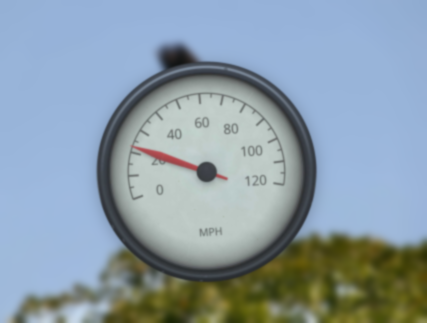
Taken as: 22.5 mph
